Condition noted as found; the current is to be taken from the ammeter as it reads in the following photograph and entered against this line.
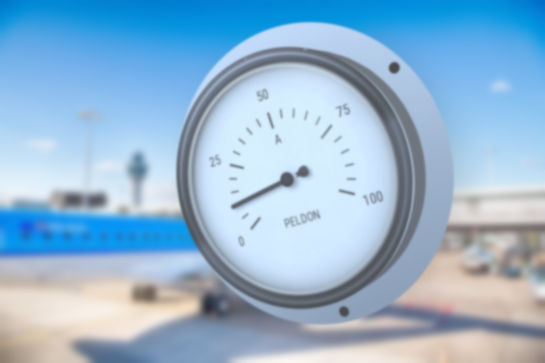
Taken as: 10 A
